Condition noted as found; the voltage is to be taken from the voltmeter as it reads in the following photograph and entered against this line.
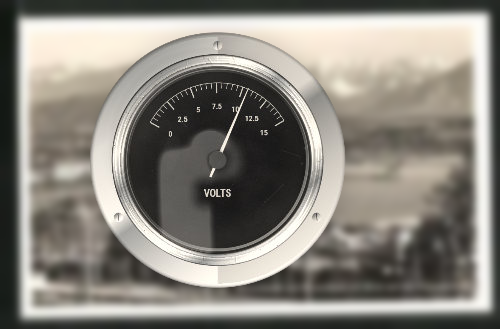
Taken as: 10.5 V
